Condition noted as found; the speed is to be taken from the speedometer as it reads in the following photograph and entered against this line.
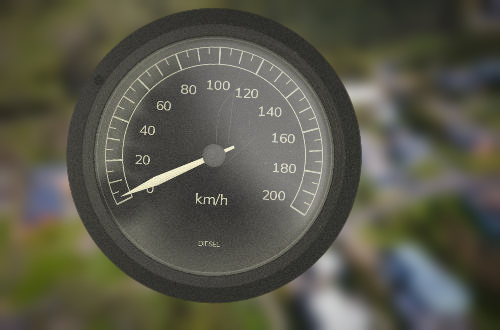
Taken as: 2.5 km/h
